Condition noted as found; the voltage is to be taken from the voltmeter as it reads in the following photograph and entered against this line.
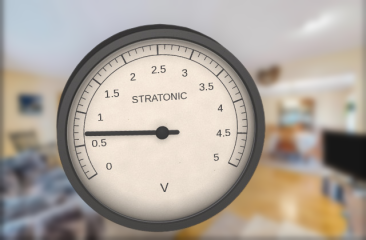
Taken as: 0.7 V
